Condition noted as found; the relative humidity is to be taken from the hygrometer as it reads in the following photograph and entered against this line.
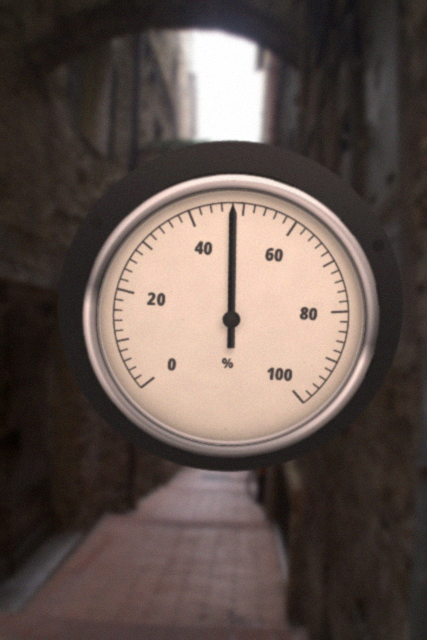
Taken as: 48 %
